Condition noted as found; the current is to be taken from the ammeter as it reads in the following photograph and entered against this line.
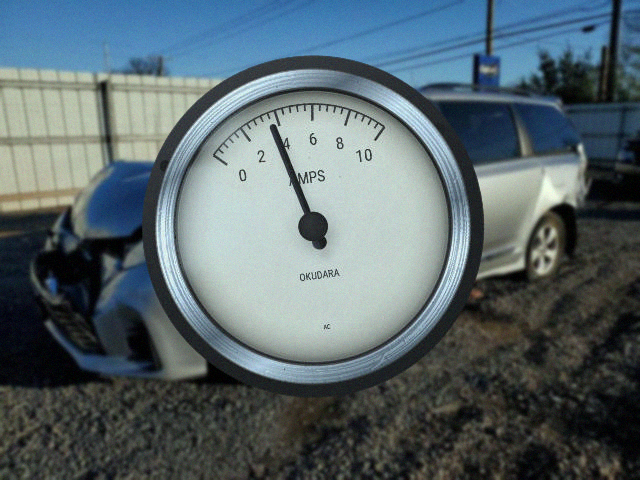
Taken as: 3.6 A
